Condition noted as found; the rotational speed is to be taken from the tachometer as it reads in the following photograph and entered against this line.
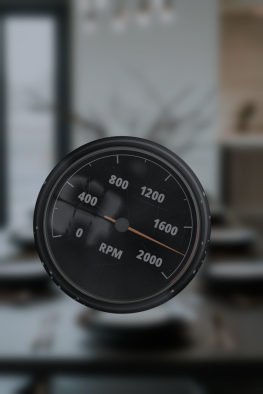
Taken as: 1800 rpm
